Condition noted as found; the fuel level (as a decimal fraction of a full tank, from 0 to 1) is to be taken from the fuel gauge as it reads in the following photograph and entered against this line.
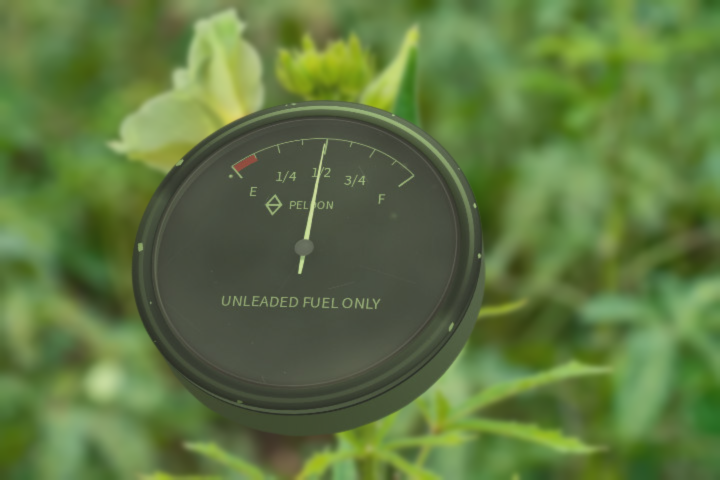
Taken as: 0.5
